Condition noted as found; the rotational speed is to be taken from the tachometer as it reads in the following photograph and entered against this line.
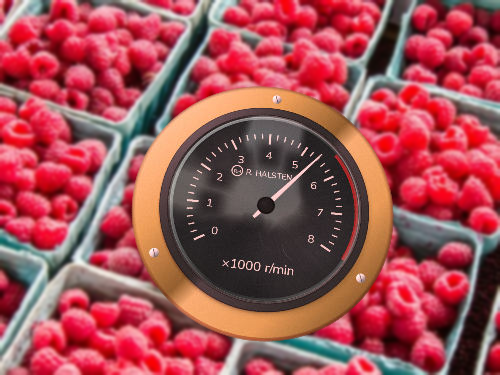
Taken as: 5400 rpm
